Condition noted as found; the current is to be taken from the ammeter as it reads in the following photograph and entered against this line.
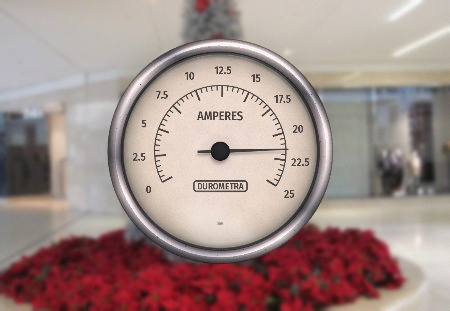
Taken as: 21.5 A
